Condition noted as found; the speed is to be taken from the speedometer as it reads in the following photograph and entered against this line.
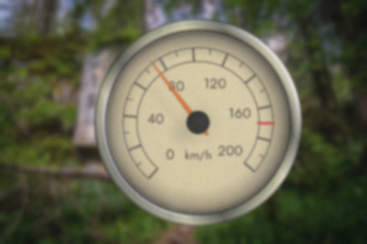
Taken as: 75 km/h
